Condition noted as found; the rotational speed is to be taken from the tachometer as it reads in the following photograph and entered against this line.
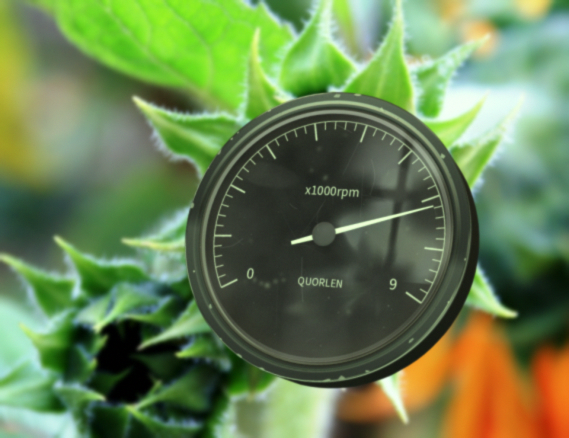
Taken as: 7200 rpm
